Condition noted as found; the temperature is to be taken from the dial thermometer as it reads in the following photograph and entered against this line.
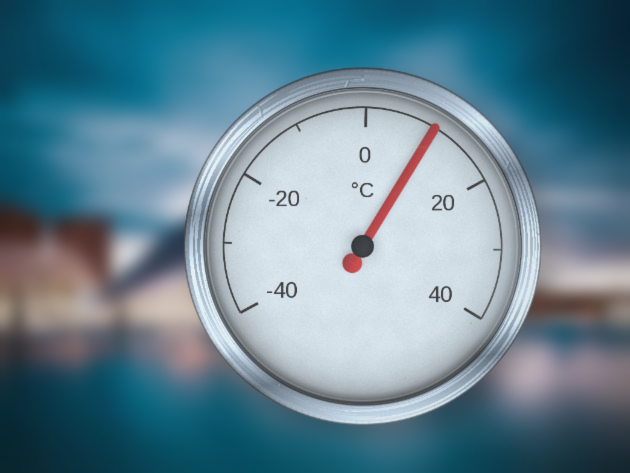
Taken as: 10 °C
